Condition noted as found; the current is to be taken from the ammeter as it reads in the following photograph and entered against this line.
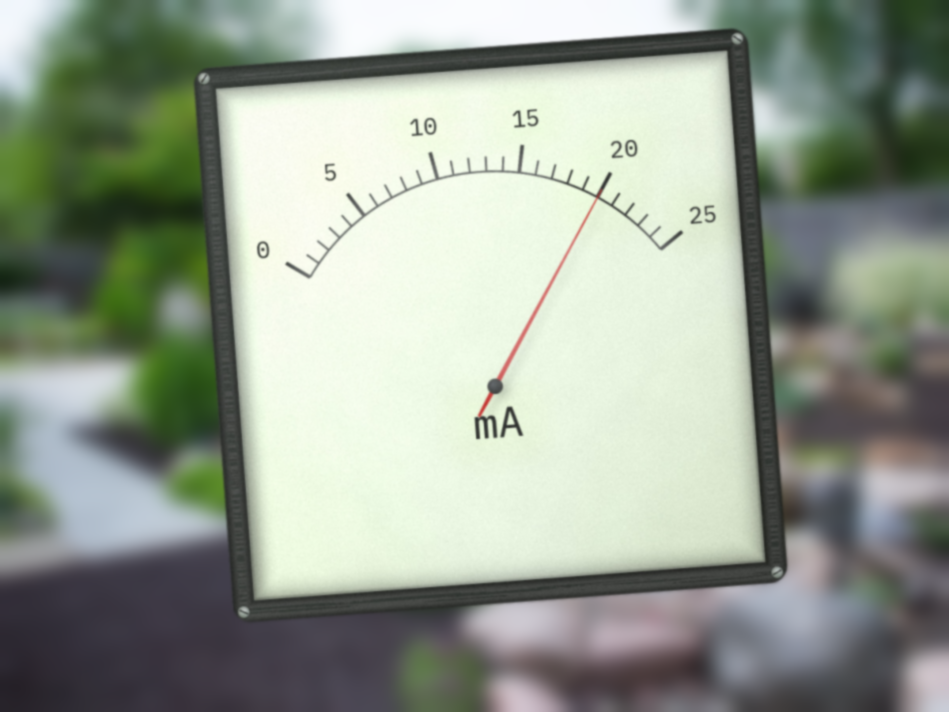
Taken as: 20 mA
